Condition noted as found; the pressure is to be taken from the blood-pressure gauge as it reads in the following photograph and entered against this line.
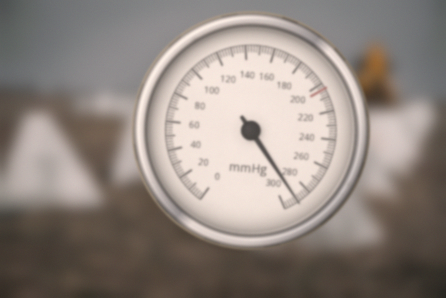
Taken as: 290 mmHg
